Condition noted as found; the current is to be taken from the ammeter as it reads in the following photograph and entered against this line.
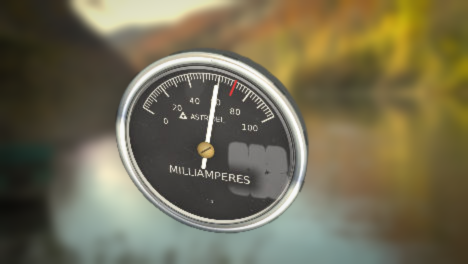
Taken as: 60 mA
